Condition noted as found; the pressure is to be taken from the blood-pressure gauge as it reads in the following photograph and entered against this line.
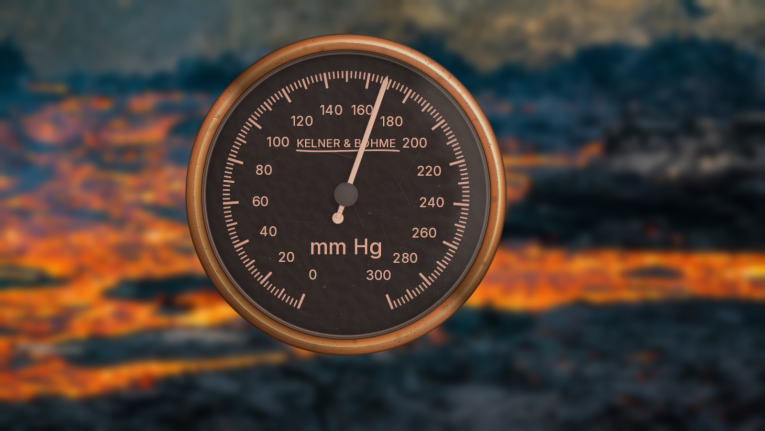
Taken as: 168 mmHg
